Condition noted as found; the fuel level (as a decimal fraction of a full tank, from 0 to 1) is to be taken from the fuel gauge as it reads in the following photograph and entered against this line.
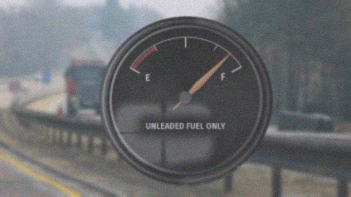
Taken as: 0.875
